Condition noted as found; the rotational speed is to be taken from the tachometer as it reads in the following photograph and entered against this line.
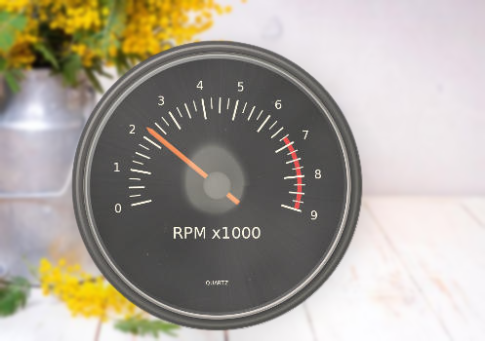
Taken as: 2250 rpm
